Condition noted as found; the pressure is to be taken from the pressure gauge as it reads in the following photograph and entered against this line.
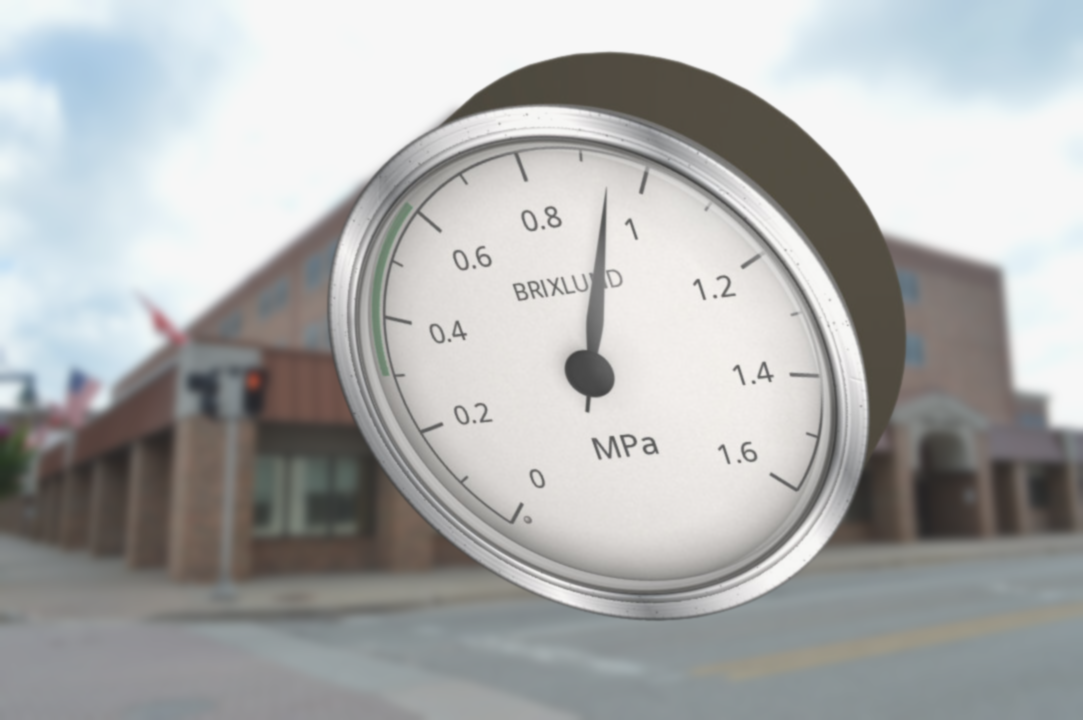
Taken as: 0.95 MPa
